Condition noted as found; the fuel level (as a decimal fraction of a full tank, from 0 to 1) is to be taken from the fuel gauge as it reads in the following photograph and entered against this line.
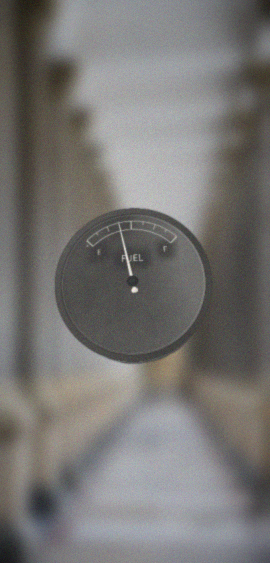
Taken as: 0.375
